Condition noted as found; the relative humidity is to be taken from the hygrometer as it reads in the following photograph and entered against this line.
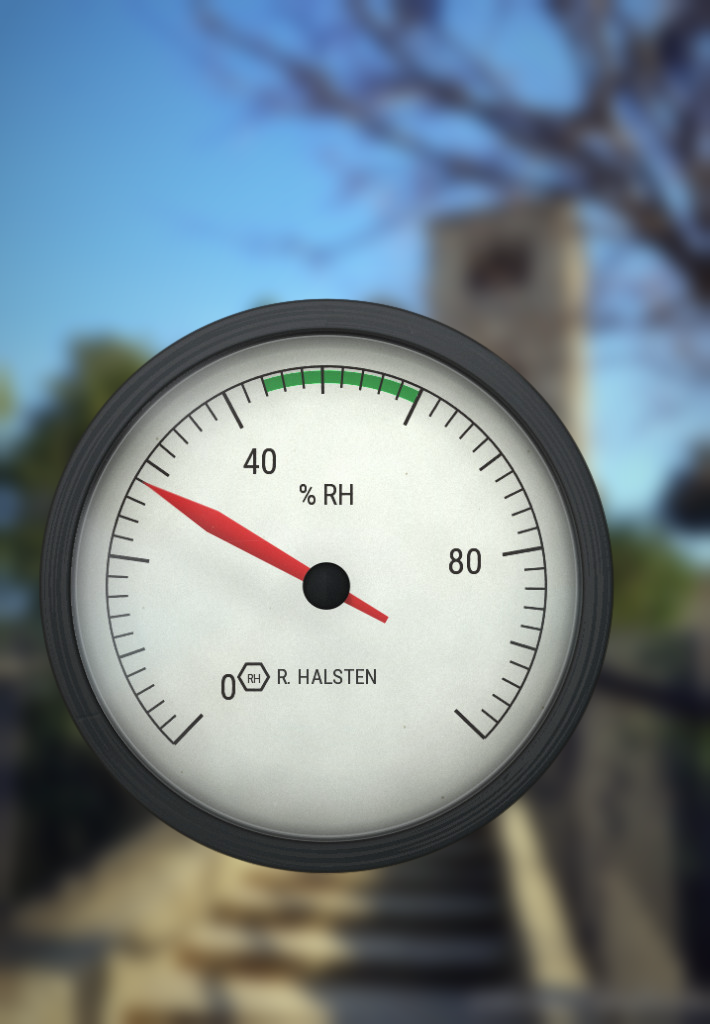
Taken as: 28 %
